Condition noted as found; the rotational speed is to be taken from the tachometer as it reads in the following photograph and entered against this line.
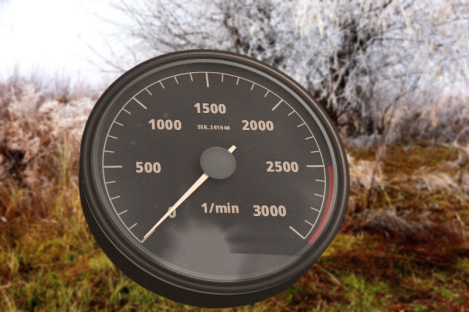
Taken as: 0 rpm
